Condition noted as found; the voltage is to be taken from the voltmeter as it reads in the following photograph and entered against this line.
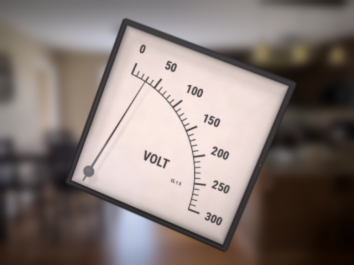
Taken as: 30 V
